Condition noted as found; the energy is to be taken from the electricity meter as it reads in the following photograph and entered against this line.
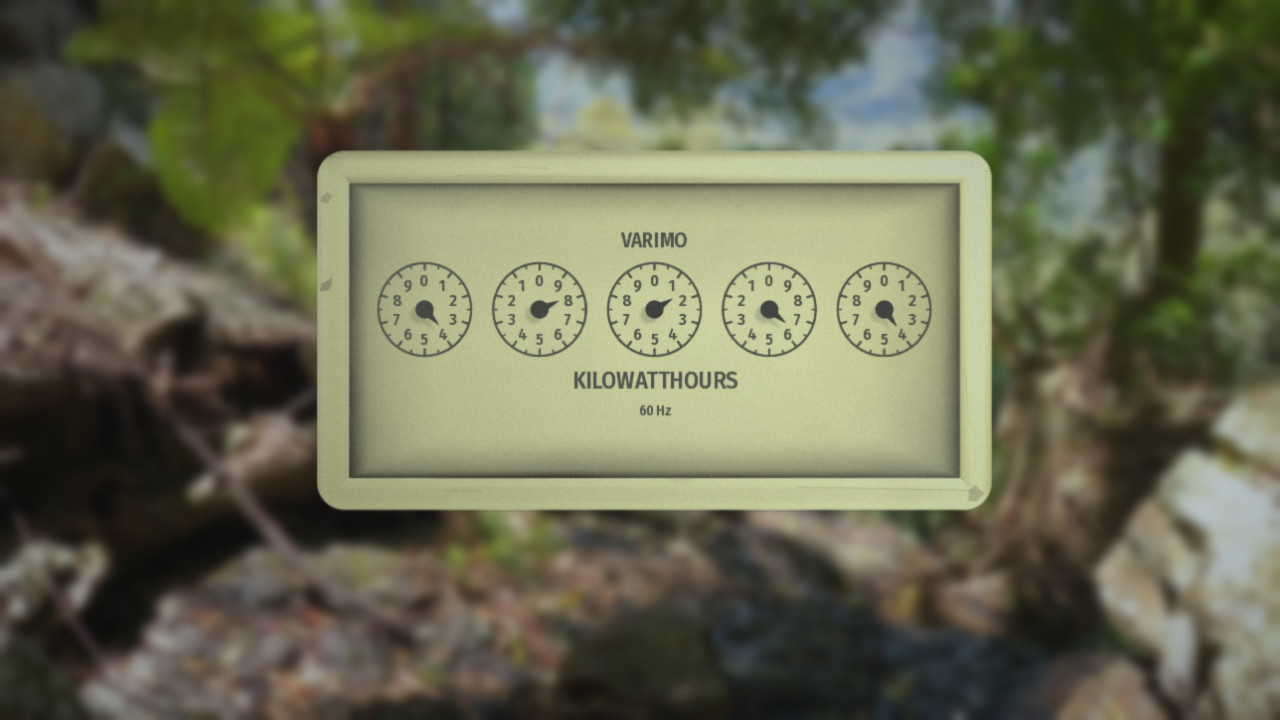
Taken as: 38164 kWh
